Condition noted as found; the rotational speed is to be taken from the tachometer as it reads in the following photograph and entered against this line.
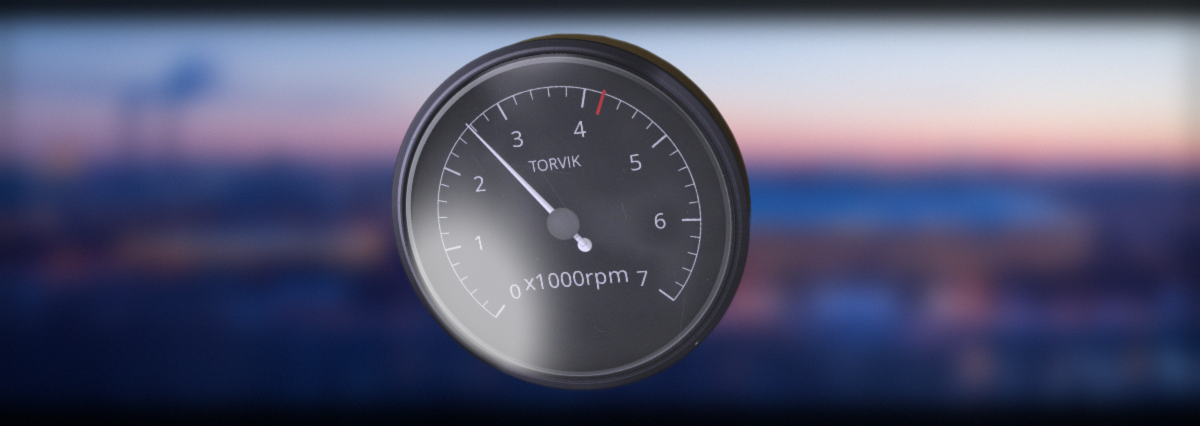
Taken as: 2600 rpm
